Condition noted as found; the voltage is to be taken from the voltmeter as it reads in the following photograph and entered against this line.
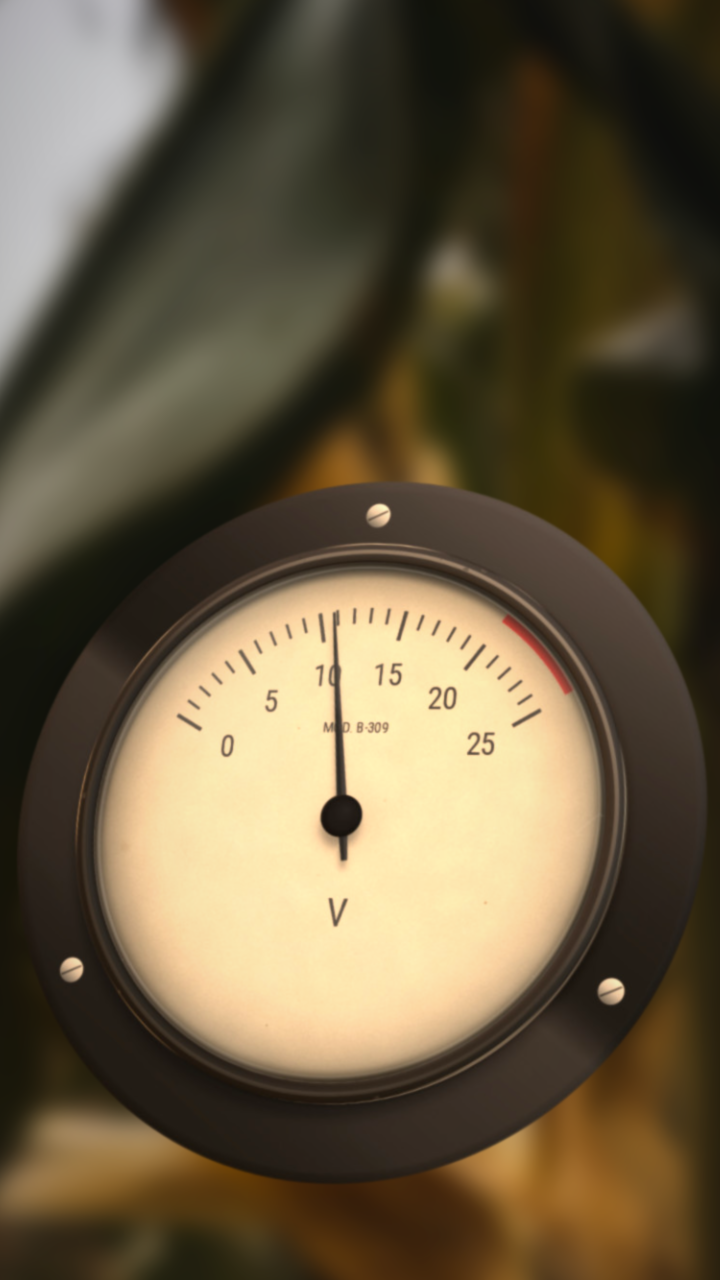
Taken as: 11 V
